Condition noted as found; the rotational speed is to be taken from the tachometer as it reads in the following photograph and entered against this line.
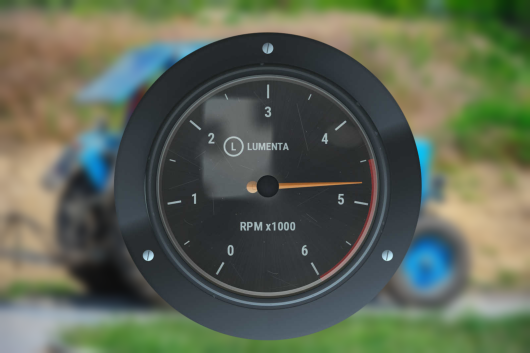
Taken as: 4750 rpm
